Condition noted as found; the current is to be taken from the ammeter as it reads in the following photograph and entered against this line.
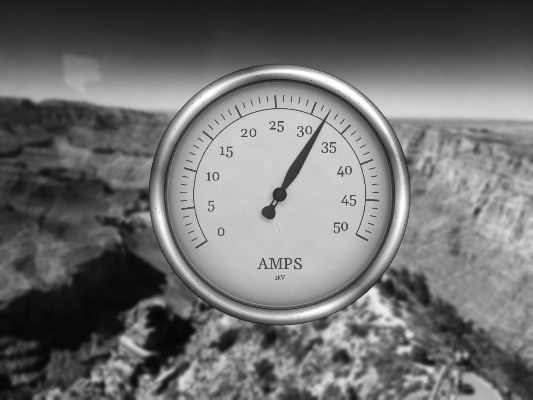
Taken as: 32 A
